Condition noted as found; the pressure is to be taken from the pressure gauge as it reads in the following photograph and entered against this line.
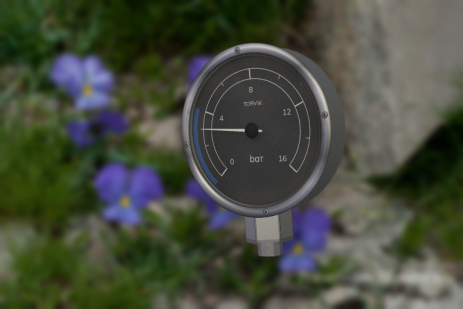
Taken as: 3 bar
